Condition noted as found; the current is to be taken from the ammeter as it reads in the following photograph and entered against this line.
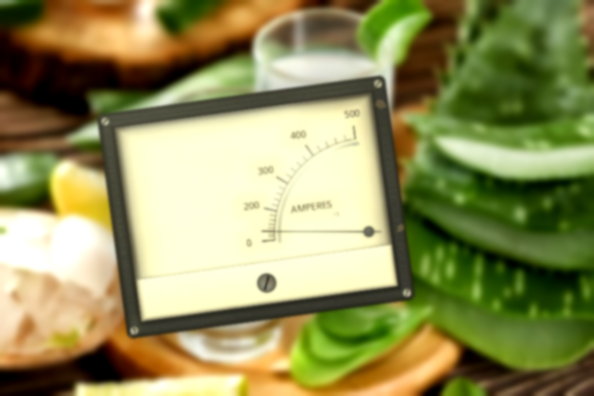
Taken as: 100 A
